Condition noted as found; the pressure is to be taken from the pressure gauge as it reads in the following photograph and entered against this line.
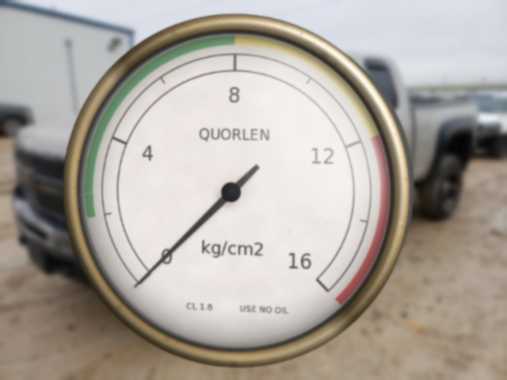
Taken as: 0 kg/cm²
